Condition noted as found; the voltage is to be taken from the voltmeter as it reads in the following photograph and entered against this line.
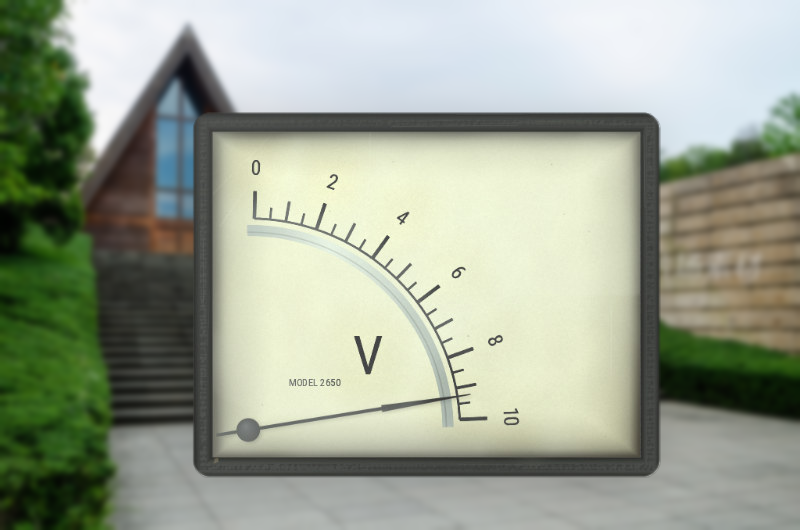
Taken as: 9.25 V
